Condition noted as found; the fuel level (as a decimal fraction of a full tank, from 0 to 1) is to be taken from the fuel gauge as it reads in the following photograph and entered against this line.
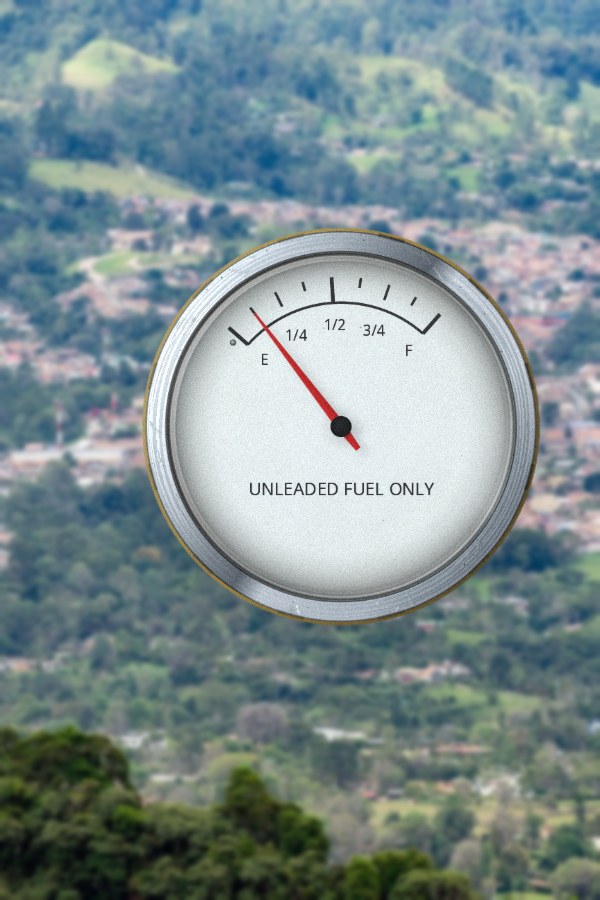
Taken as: 0.125
